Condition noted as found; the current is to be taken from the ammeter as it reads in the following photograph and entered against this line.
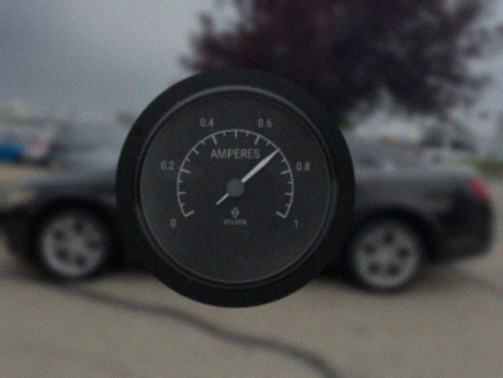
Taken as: 0.7 A
